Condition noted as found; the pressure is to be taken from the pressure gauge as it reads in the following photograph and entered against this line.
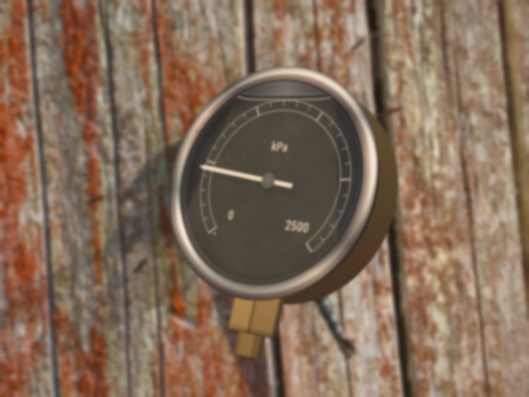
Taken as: 450 kPa
